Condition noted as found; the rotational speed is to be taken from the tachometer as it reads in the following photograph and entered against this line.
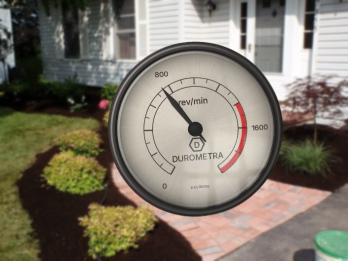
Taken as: 750 rpm
